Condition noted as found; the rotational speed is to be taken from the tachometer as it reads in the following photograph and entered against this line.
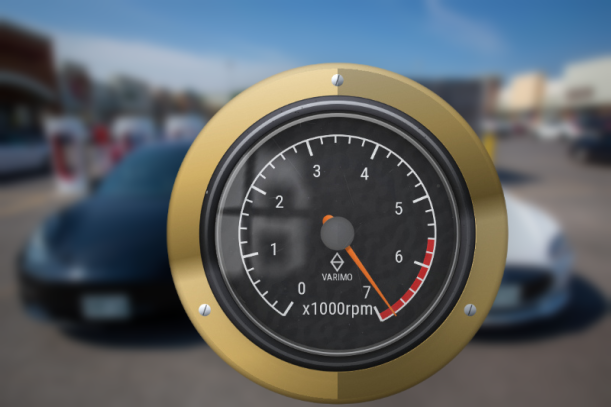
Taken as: 6800 rpm
